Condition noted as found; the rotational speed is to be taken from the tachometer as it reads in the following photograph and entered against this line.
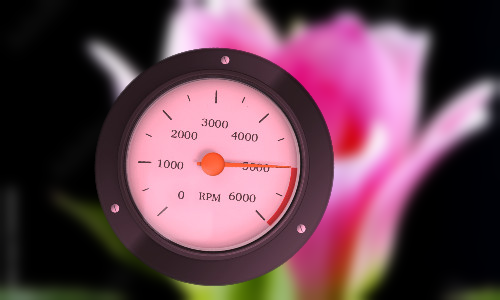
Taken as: 5000 rpm
